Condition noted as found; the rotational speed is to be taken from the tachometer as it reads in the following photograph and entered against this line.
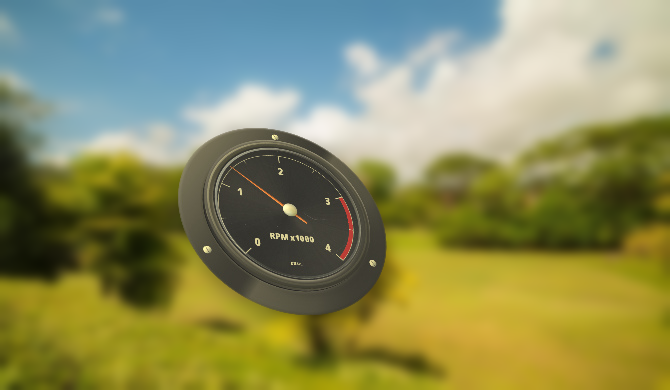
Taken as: 1250 rpm
